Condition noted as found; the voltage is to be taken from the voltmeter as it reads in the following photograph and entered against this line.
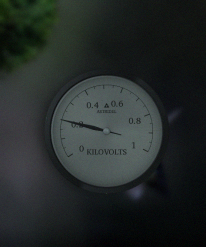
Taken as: 0.2 kV
